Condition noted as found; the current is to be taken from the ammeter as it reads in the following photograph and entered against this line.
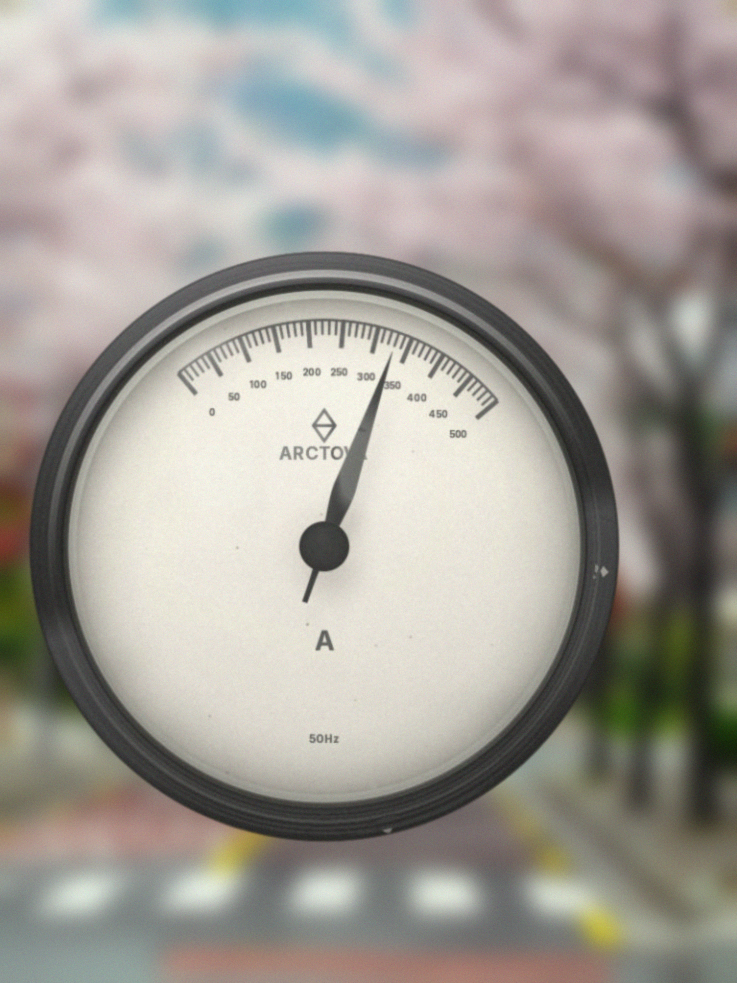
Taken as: 330 A
